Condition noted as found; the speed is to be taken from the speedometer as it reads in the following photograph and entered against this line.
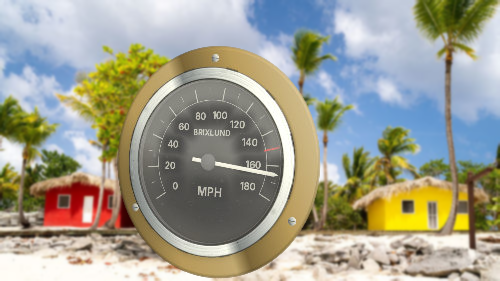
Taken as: 165 mph
